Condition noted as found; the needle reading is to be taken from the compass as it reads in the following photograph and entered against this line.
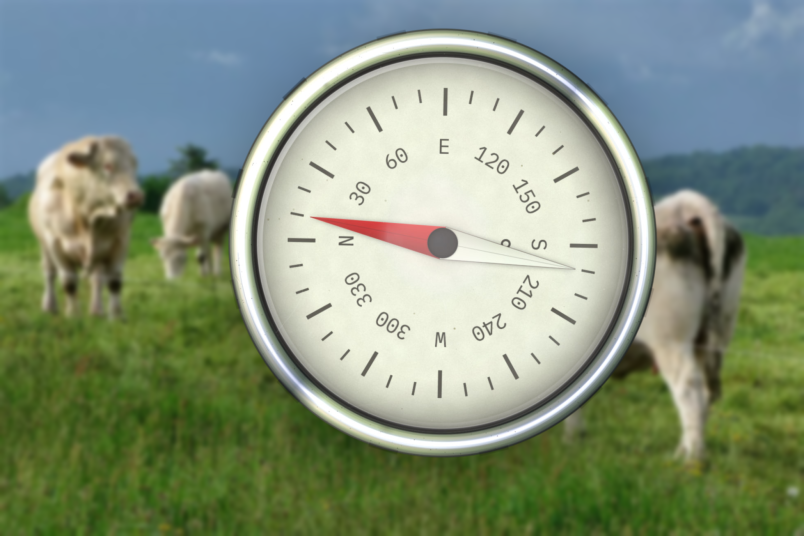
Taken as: 10 °
